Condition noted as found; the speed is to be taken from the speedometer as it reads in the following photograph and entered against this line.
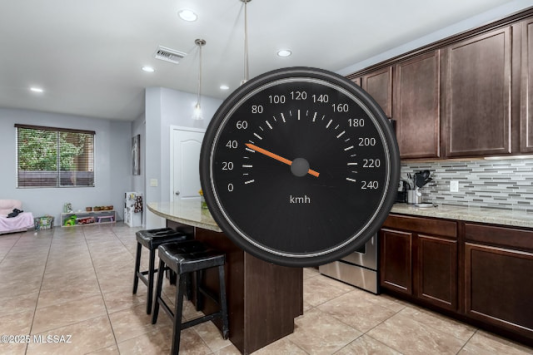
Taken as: 45 km/h
